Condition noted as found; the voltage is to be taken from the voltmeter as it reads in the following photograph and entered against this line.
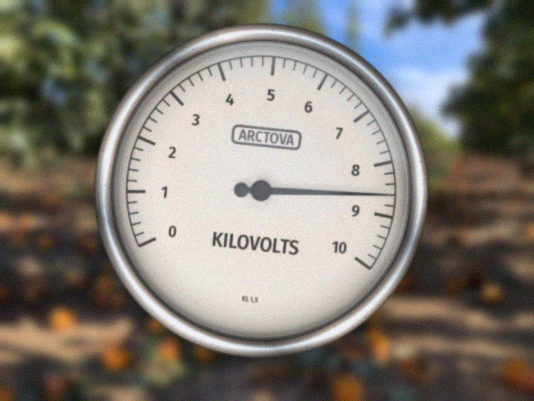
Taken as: 8.6 kV
